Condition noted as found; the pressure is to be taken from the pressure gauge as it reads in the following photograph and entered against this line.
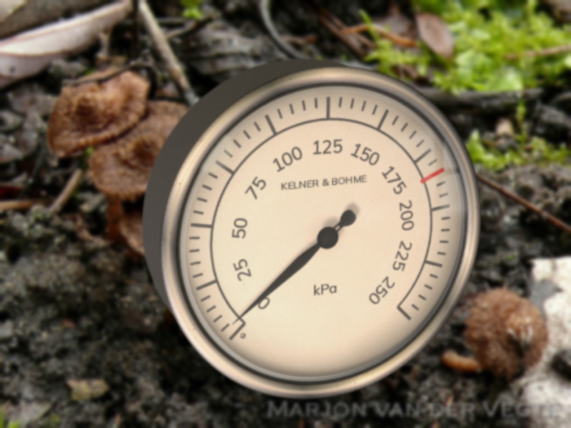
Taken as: 5 kPa
